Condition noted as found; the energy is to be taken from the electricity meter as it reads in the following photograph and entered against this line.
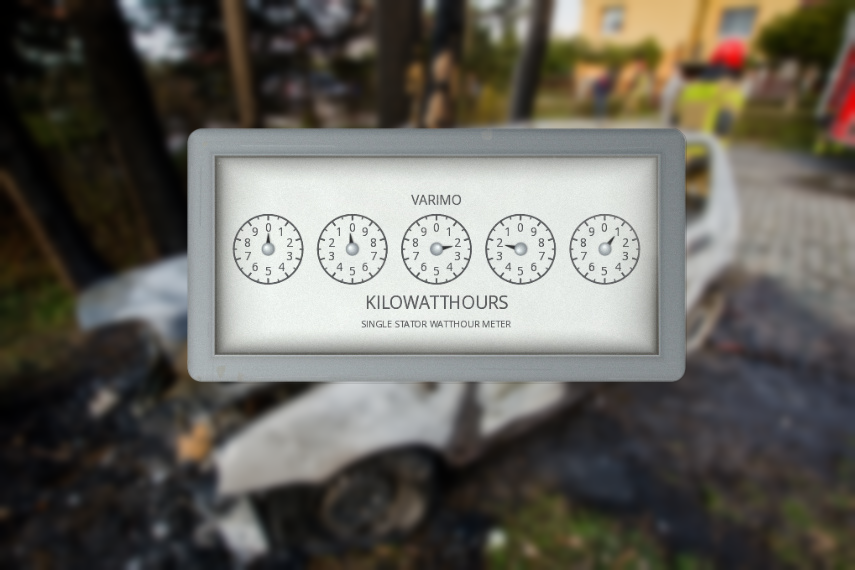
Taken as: 221 kWh
